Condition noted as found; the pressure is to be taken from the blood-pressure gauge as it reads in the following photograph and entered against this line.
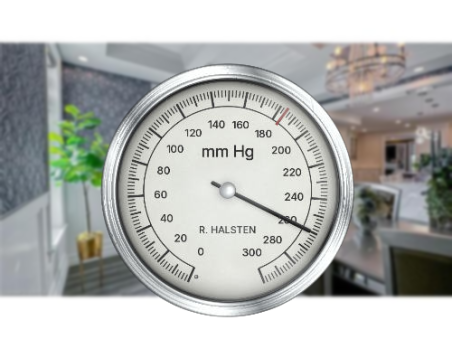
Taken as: 260 mmHg
